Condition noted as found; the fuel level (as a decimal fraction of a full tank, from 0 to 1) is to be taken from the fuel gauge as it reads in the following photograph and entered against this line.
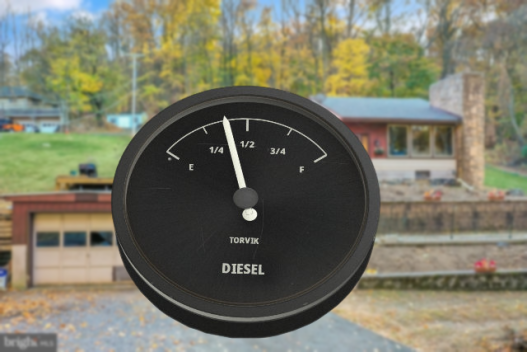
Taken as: 0.375
